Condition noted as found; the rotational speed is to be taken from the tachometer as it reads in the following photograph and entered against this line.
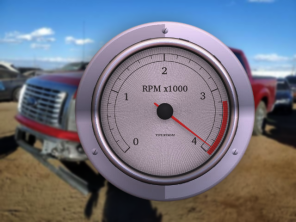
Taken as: 3900 rpm
